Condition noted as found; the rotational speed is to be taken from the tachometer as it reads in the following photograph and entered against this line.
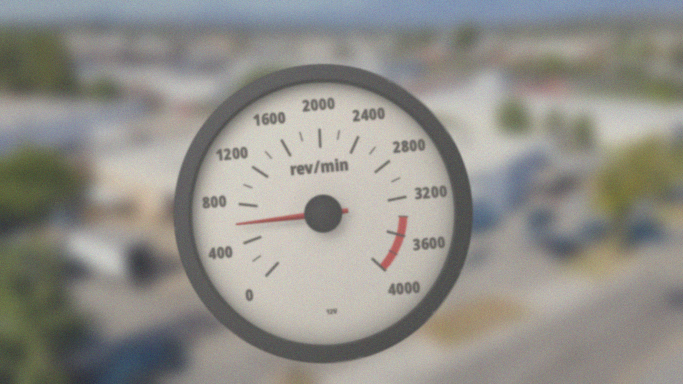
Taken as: 600 rpm
